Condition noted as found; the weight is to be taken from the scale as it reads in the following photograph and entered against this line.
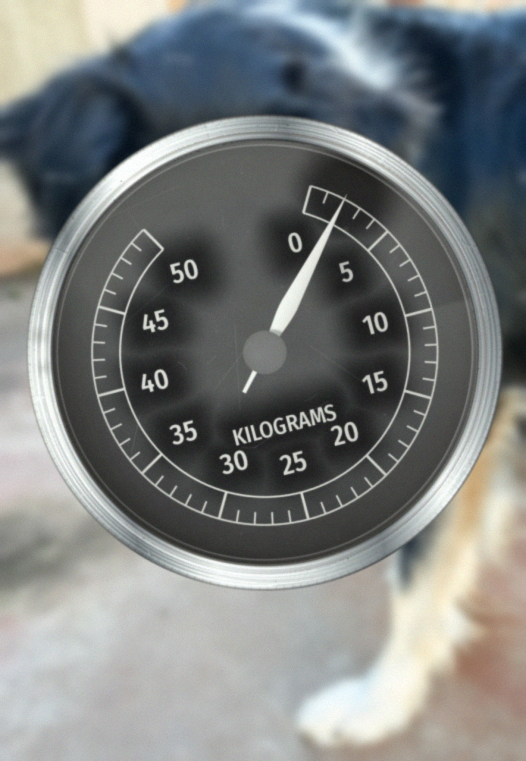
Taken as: 2 kg
